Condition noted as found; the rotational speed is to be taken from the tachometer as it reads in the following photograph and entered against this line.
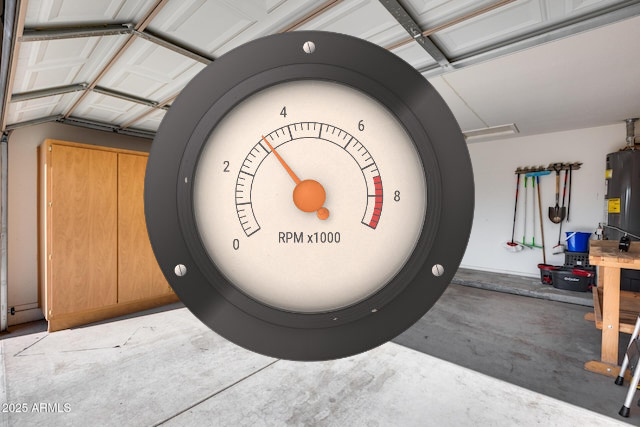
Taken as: 3200 rpm
